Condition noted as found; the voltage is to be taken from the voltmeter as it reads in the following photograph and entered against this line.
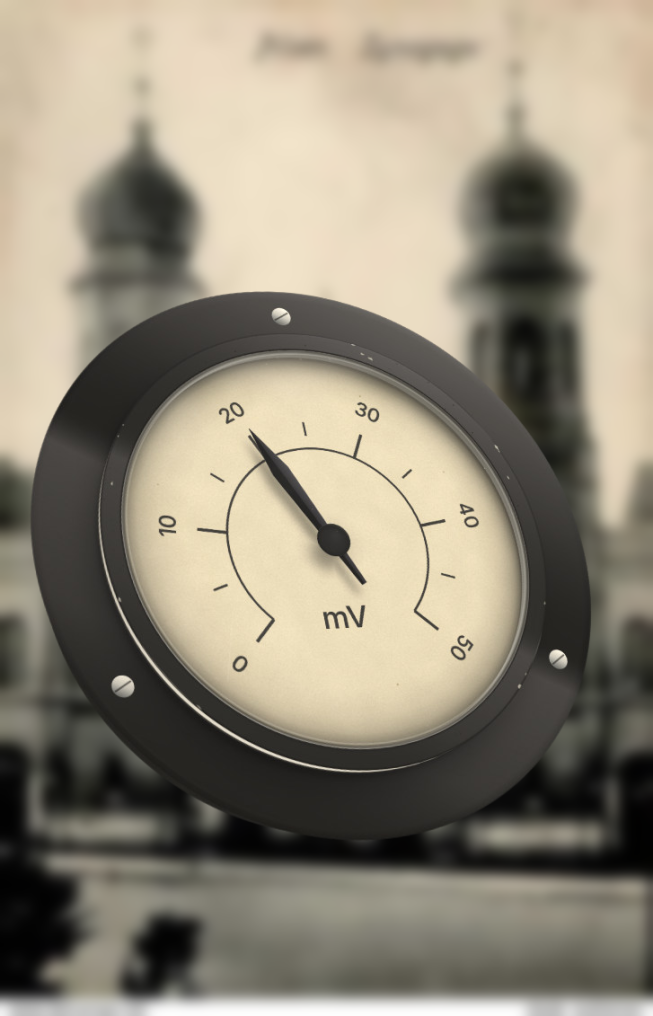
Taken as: 20 mV
